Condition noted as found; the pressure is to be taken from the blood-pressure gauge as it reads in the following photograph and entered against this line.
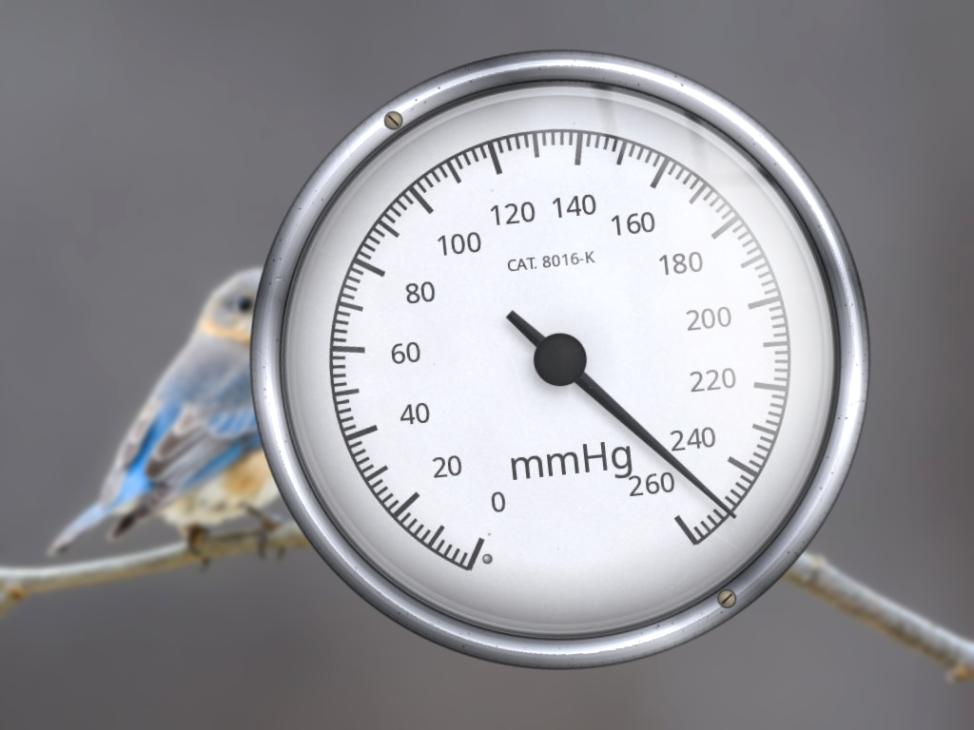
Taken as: 250 mmHg
